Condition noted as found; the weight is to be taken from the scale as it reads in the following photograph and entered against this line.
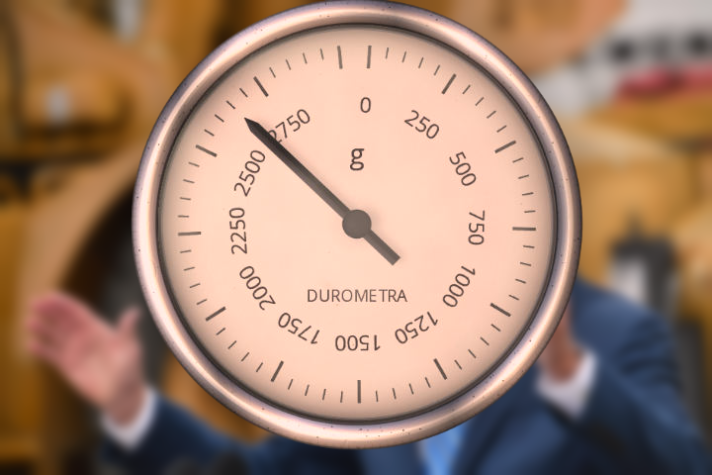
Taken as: 2650 g
